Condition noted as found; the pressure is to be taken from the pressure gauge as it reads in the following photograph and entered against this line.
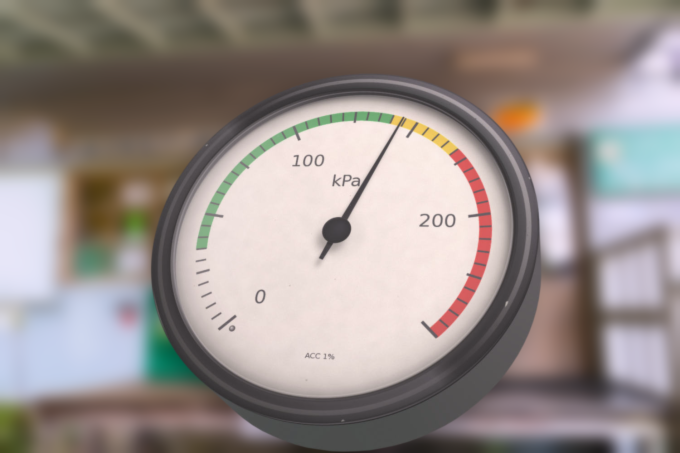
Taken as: 145 kPa
